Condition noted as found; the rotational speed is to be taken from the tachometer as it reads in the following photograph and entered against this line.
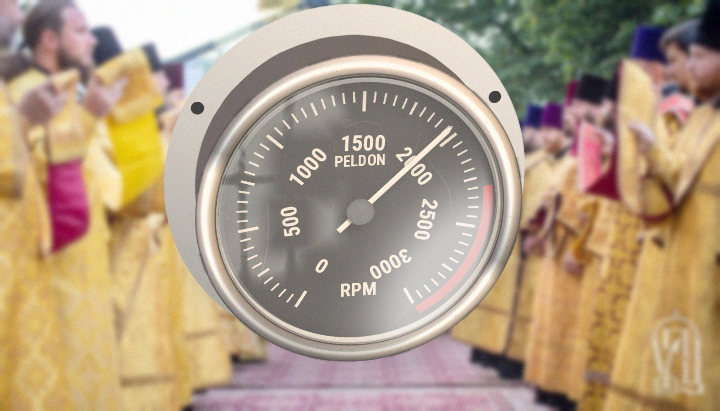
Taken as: 1950 rpm
